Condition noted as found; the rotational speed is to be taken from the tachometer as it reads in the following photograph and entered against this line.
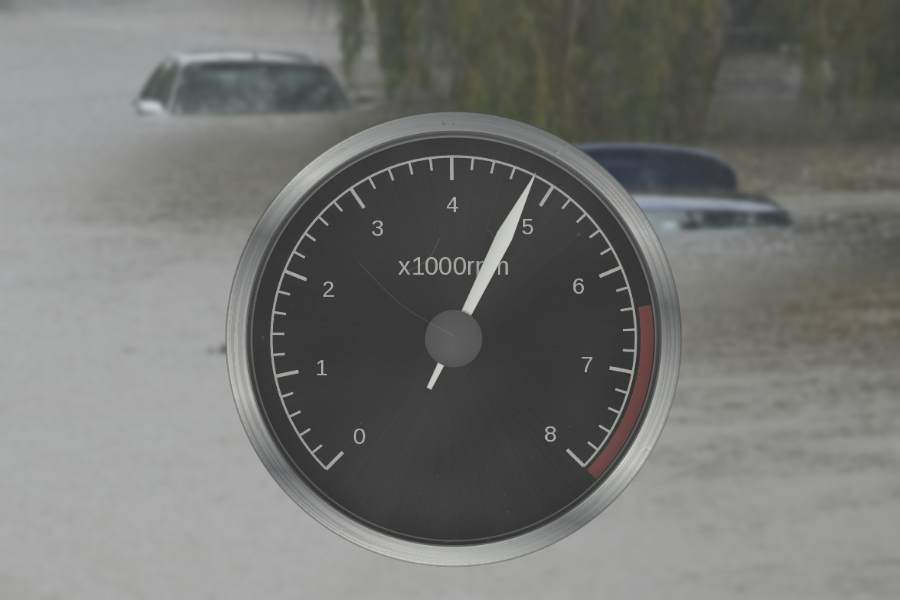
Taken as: 4800 rpm
